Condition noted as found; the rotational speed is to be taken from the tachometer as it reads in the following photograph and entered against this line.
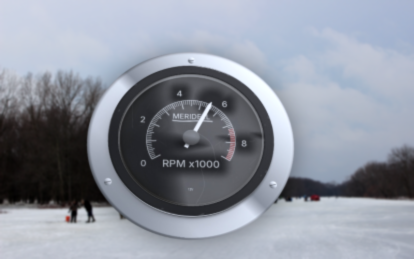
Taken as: 5500 rpm
